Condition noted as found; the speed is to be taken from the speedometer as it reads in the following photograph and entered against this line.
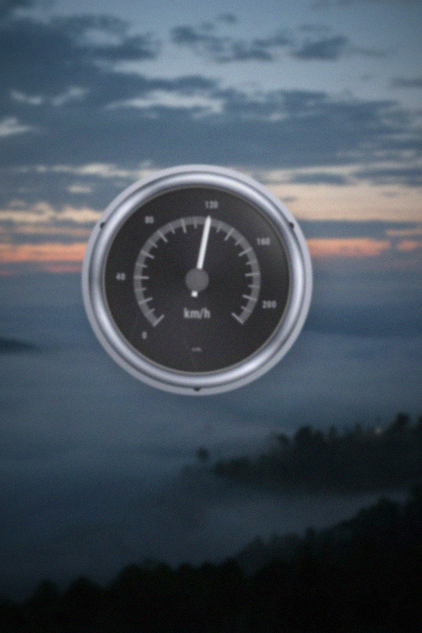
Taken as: 120 km/h
